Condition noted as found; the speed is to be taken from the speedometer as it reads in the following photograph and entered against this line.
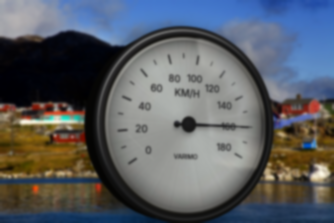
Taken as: 160 km/h
